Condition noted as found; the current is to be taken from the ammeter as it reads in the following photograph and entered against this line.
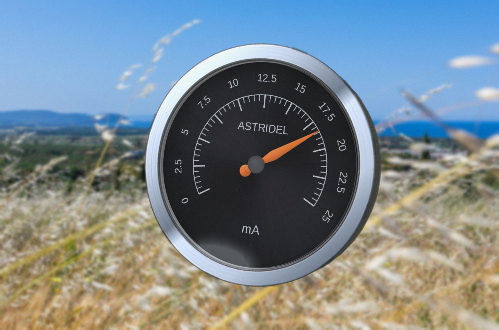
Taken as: 18.5 mA
